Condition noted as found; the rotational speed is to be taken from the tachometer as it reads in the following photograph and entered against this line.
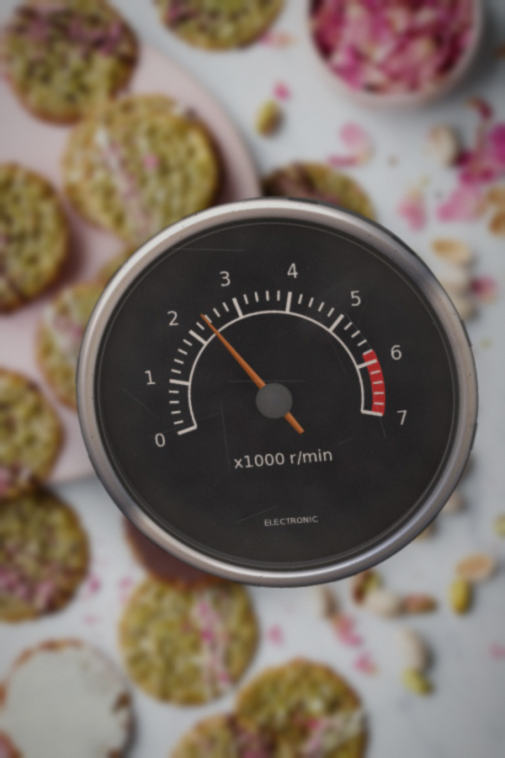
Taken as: 2400 rpm
